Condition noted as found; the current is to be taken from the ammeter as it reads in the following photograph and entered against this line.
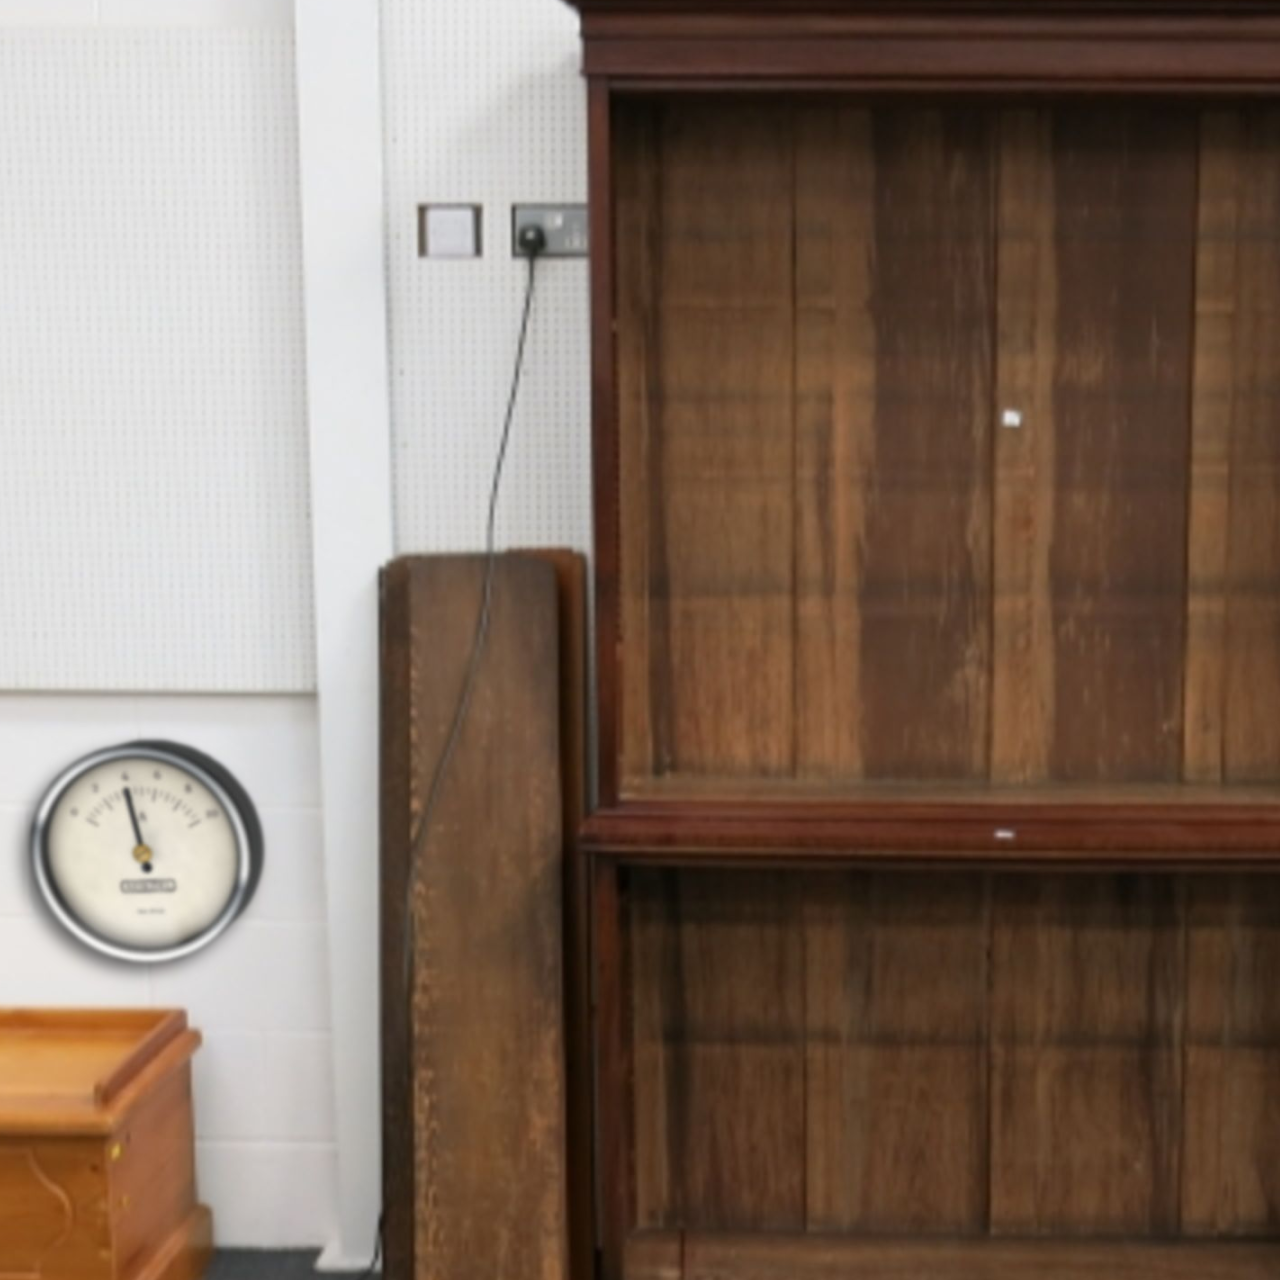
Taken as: 4 A
